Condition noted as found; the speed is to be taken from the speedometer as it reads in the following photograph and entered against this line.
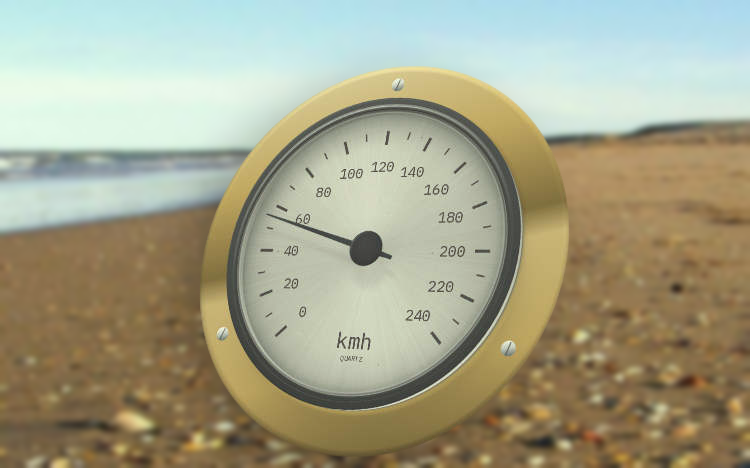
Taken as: 55 km/h
